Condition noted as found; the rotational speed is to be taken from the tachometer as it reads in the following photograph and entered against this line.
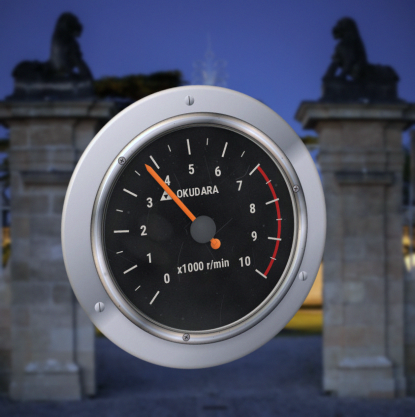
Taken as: 3750 rpm
